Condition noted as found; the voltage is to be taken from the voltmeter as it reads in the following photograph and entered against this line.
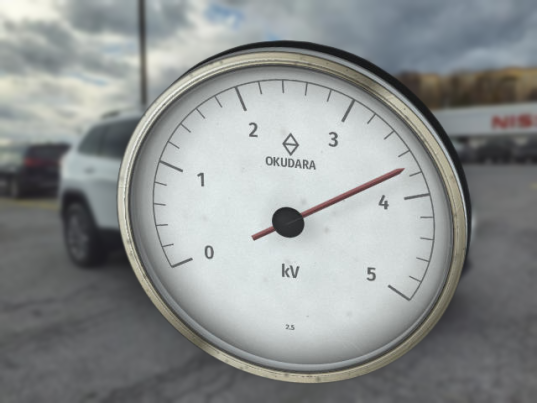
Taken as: 3.7 kV
